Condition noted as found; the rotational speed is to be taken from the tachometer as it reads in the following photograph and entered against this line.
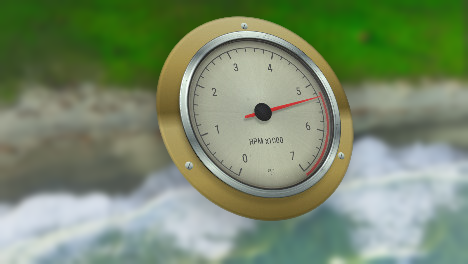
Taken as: 5300 rpm
